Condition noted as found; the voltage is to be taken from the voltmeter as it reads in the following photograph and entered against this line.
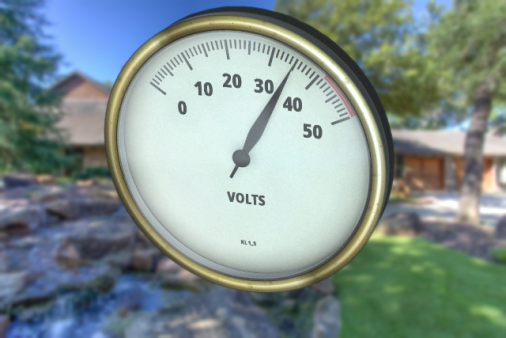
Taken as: 35 V
